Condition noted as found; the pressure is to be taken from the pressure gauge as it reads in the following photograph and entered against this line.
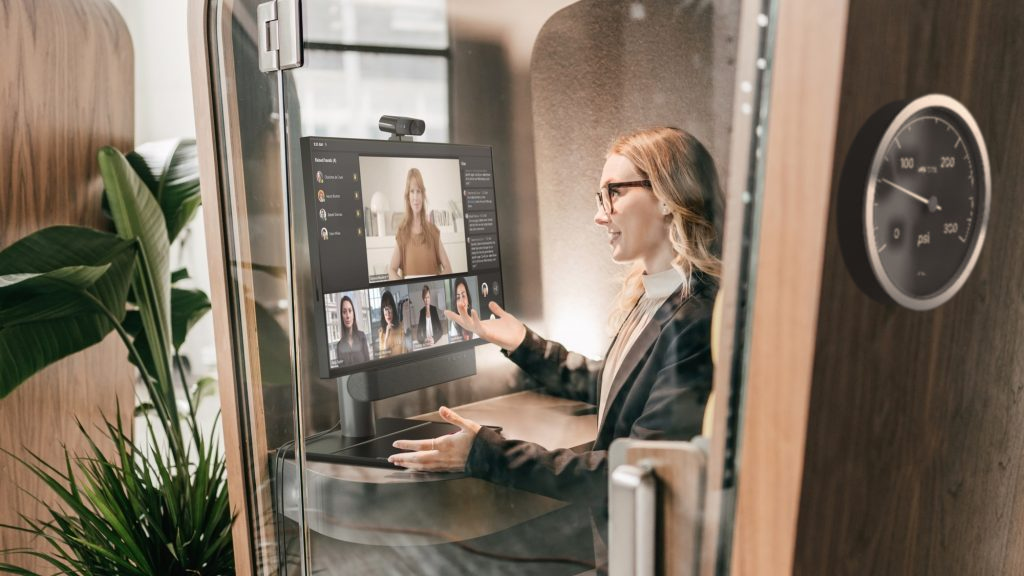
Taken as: 60 psi
